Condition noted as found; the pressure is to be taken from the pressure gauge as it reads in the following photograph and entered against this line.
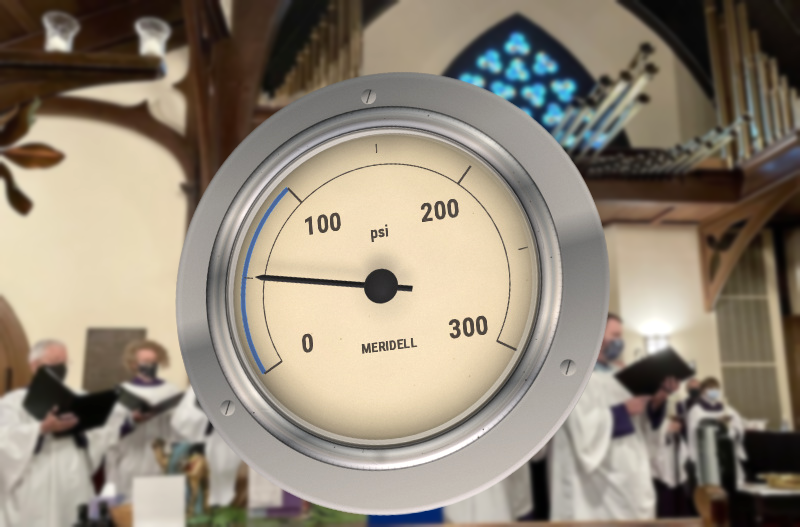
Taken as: 50 psi
